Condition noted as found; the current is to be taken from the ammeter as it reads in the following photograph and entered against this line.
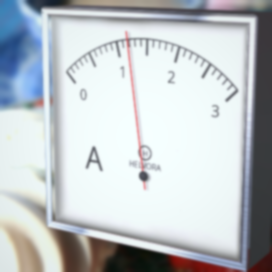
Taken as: 1.2 A
